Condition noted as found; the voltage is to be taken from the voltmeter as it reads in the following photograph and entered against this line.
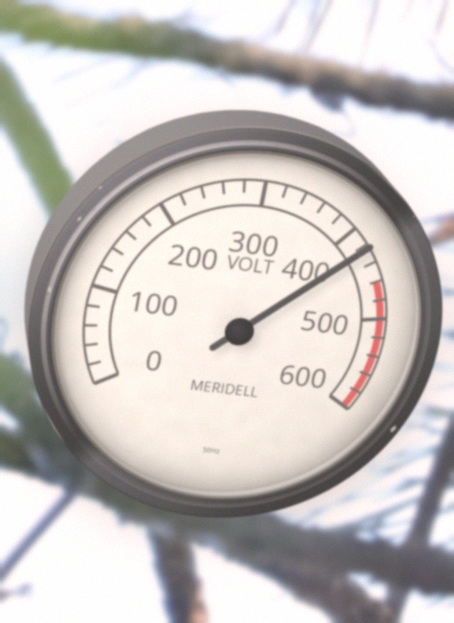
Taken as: 420 V
